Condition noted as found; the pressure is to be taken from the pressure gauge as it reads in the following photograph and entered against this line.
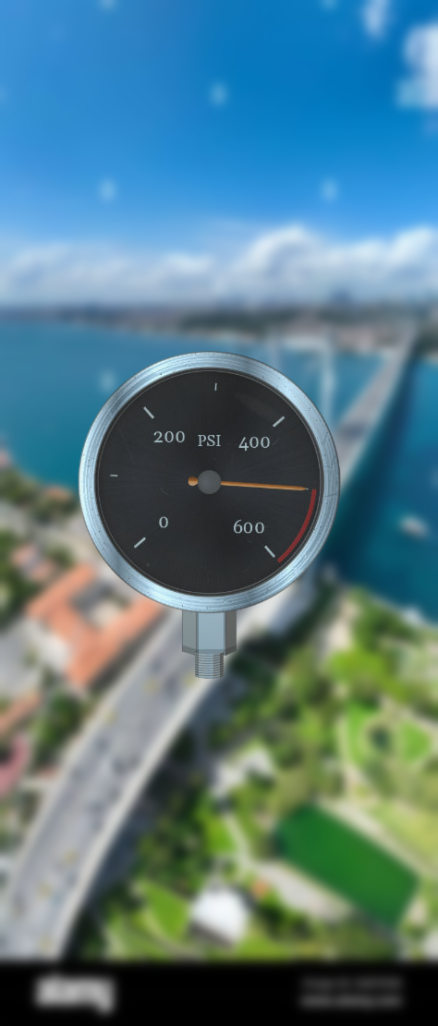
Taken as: 500 psi
